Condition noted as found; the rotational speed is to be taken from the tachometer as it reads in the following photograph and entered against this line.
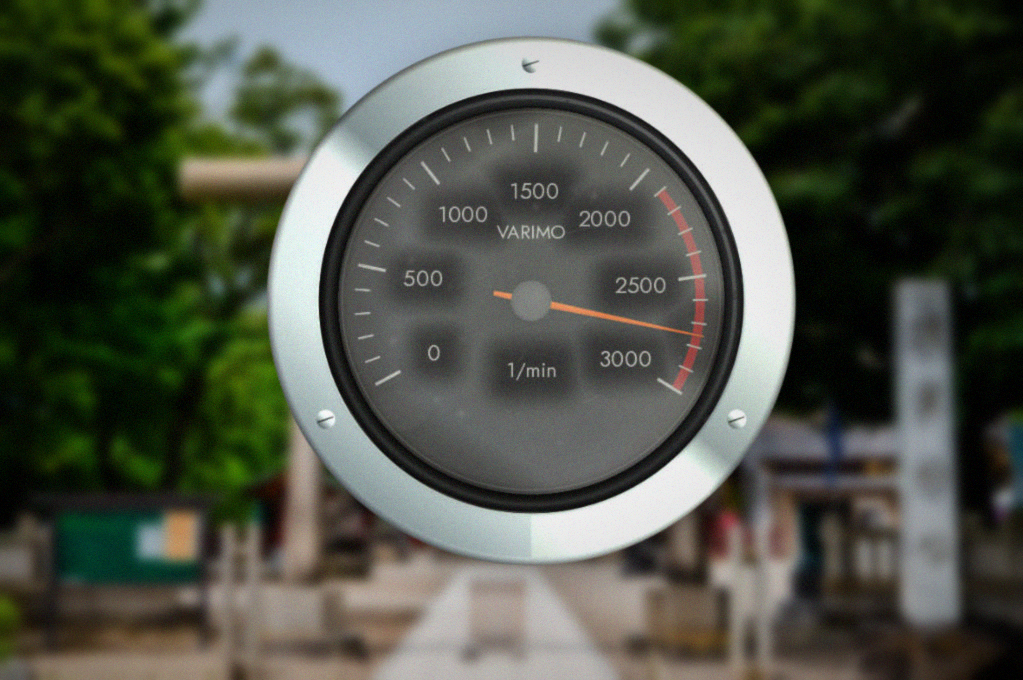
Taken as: 2750 rpm
